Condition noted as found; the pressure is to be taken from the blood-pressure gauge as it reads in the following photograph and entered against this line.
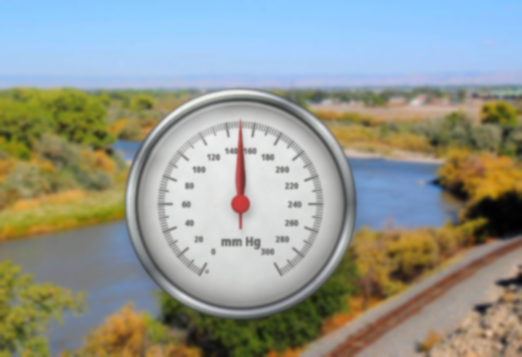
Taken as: 150 mmHg
